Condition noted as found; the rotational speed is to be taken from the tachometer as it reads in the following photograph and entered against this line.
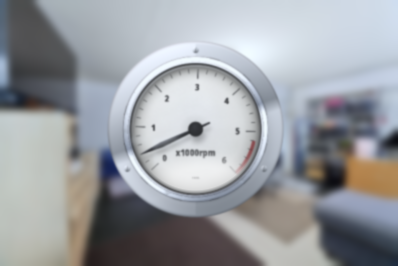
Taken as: 400 rpm
